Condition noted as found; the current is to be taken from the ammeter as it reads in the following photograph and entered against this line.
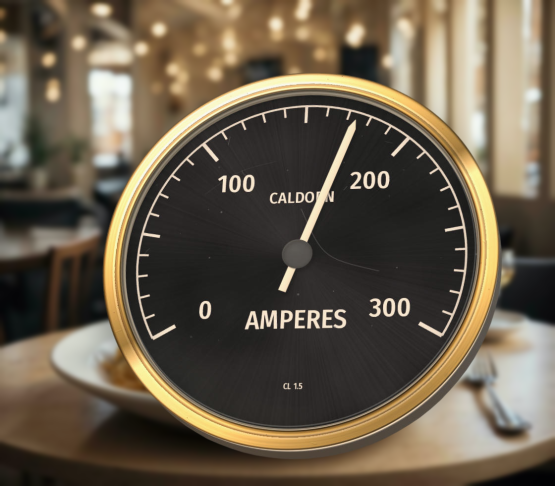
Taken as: 175 A
